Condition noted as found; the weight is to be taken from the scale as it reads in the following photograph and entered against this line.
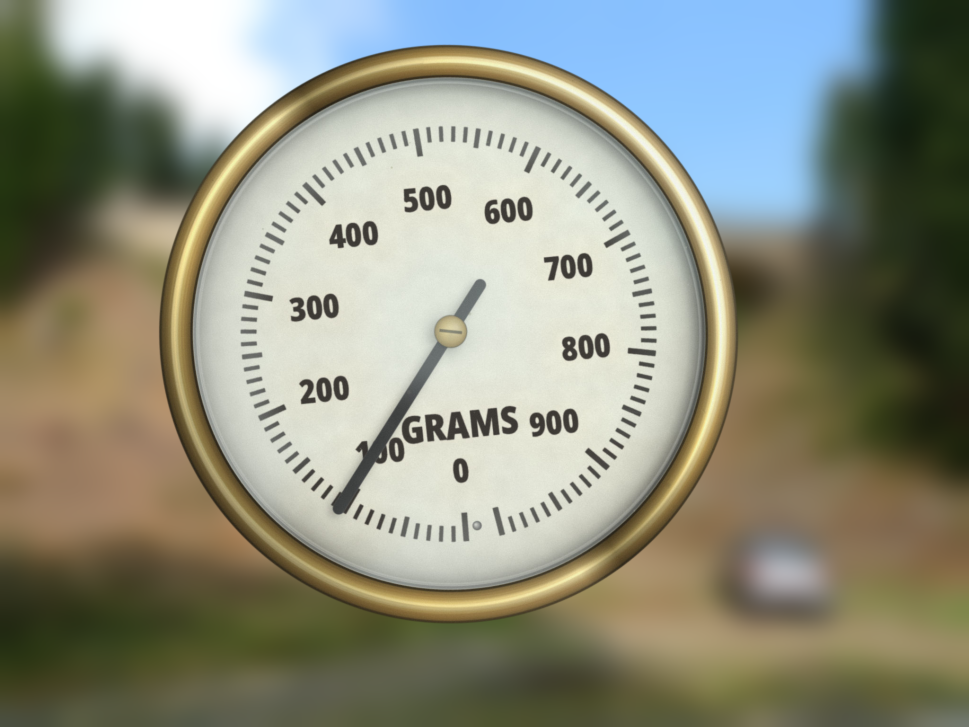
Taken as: 105 g
